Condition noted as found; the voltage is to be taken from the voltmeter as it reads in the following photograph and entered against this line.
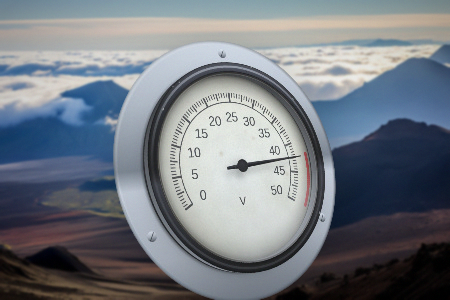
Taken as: 42.5 V
